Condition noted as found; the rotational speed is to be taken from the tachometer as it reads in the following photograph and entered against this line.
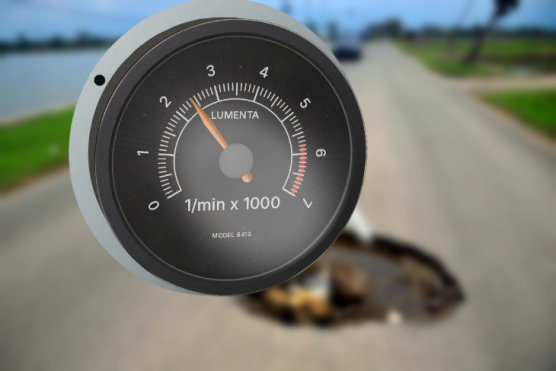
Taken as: 2400 rpm
